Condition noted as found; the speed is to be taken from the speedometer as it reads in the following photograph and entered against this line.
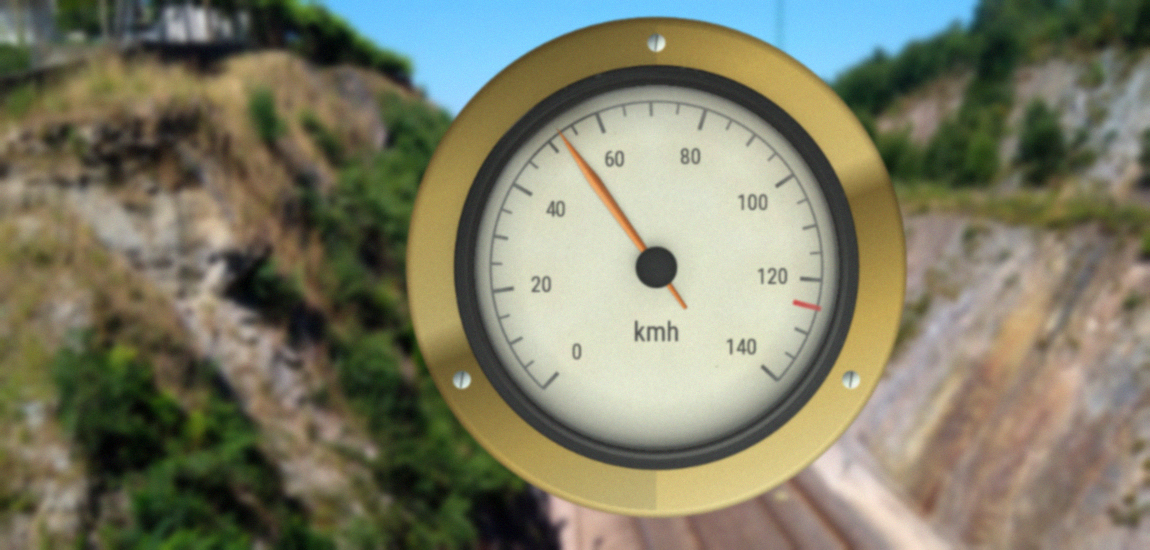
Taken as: 52.5 km/h
